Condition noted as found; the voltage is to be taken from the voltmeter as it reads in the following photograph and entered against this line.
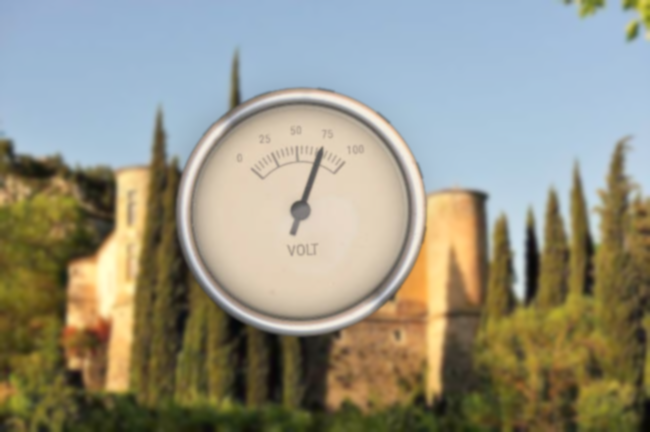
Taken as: 75 V
